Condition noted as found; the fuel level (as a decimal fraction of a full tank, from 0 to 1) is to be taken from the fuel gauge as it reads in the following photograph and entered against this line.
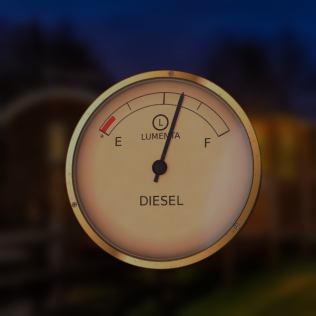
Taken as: 0.625
